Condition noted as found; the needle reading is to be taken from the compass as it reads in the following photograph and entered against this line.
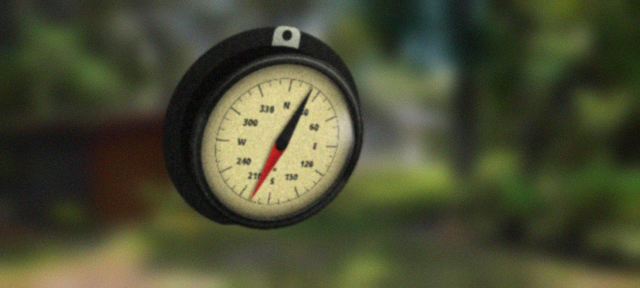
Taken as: 200 °
